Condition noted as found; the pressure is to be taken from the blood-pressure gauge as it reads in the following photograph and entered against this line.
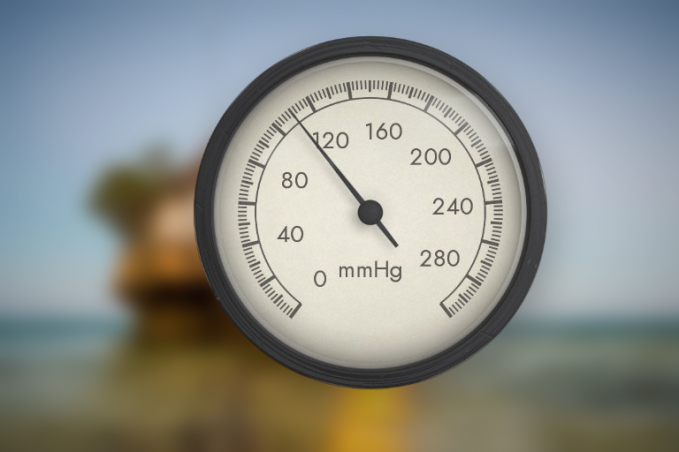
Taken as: 110 mmHg
